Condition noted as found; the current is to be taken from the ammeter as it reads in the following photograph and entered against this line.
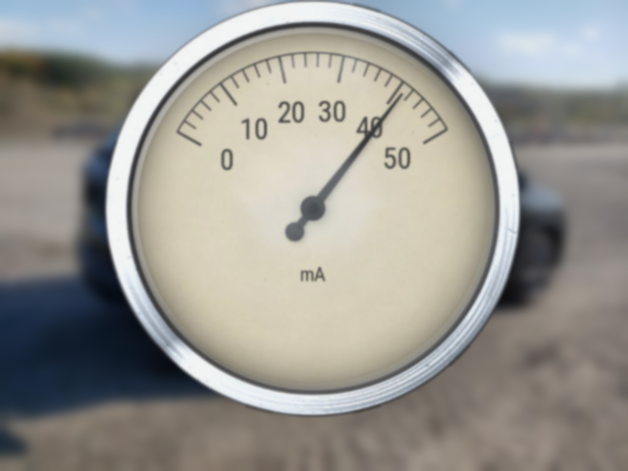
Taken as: 41 mA
